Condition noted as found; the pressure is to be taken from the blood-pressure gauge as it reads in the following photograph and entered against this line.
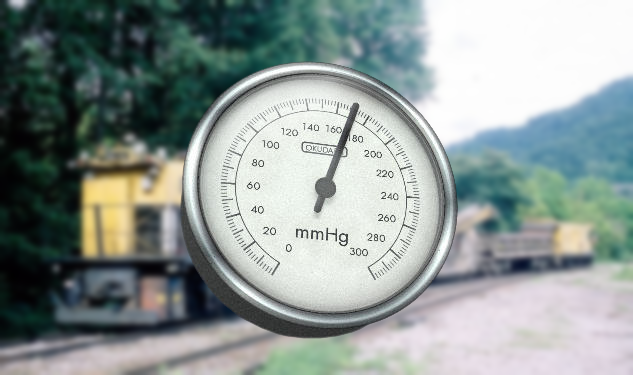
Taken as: 170 mmHg
